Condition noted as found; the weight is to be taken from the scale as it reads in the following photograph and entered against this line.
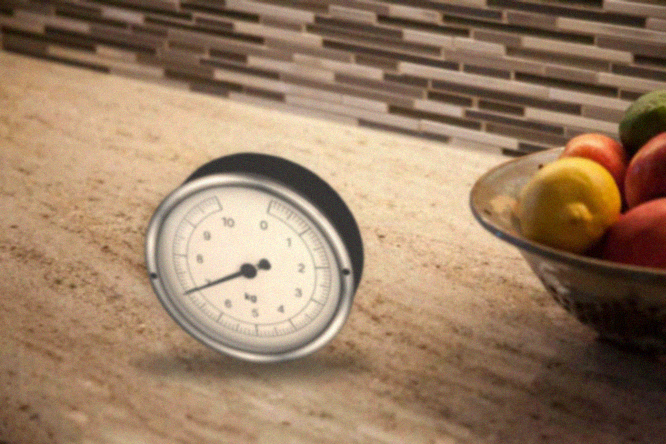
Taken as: 7 kg
